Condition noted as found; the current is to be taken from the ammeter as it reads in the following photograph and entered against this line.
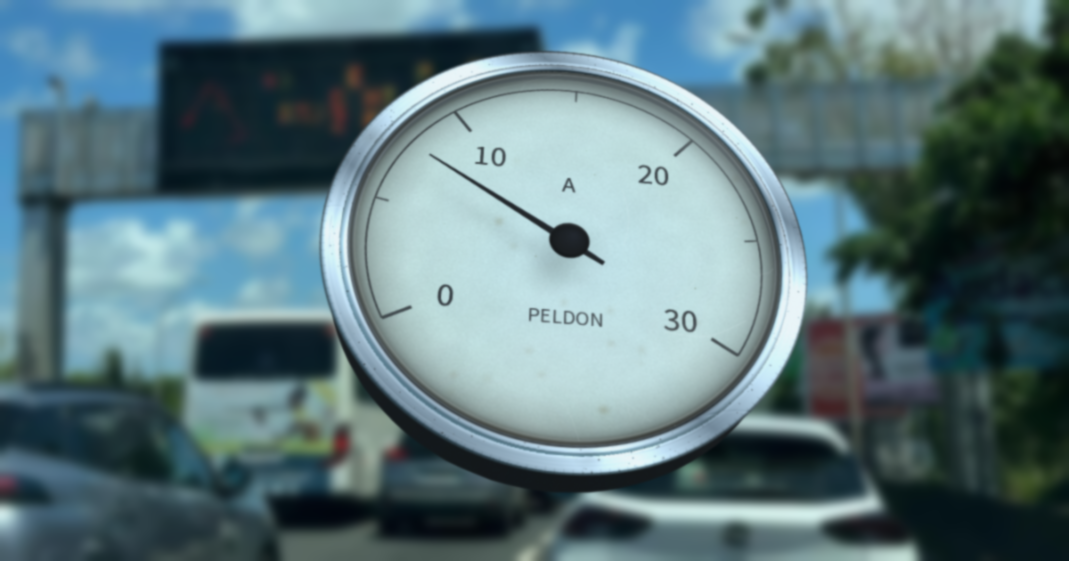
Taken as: 7.5 A
